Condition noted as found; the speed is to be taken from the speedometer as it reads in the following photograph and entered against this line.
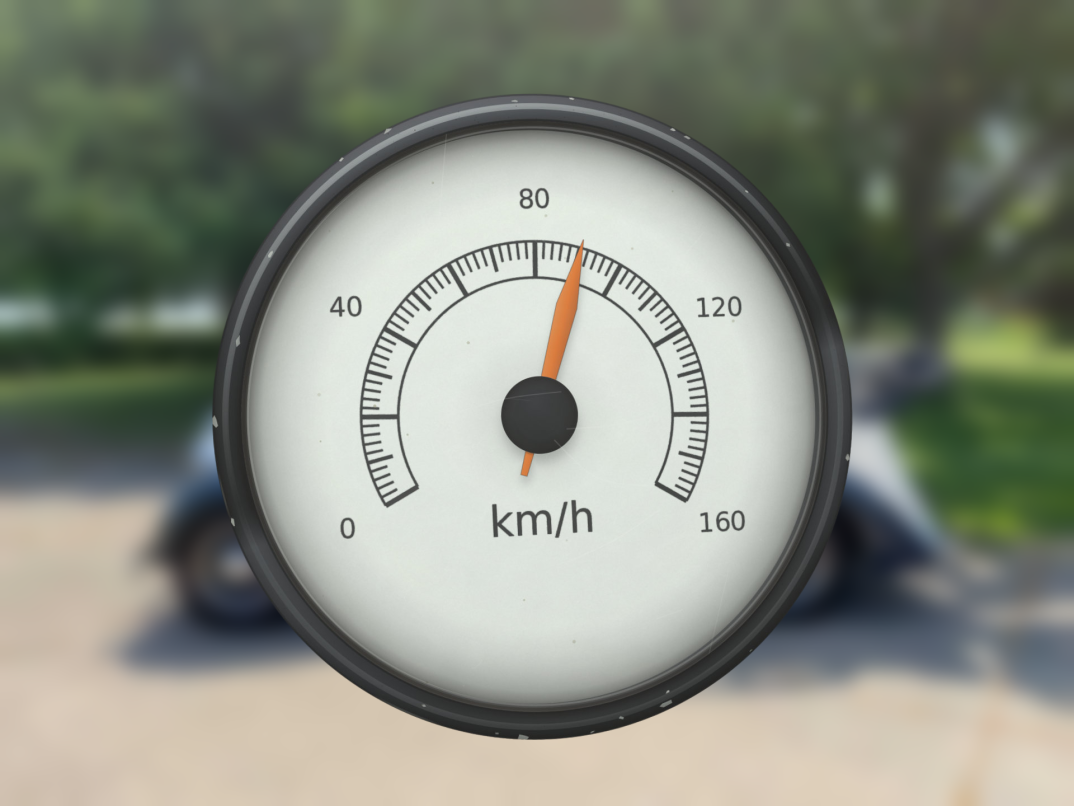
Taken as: 90 km/h
